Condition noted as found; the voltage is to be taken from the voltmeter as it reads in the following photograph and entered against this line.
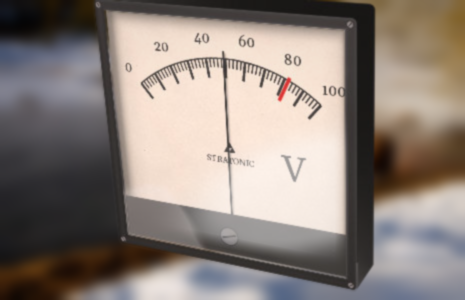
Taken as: 50 V
